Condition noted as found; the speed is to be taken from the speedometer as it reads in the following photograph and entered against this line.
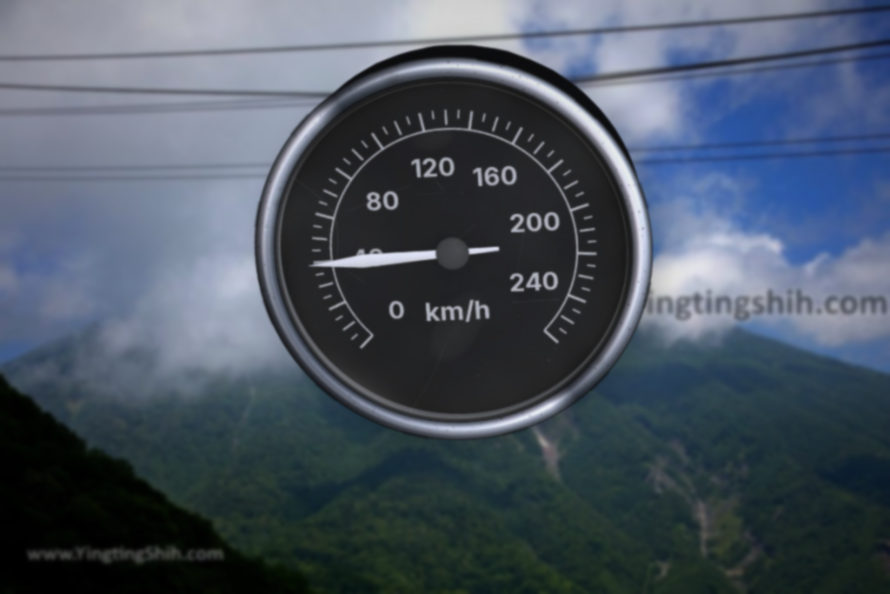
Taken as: 40 km/h
